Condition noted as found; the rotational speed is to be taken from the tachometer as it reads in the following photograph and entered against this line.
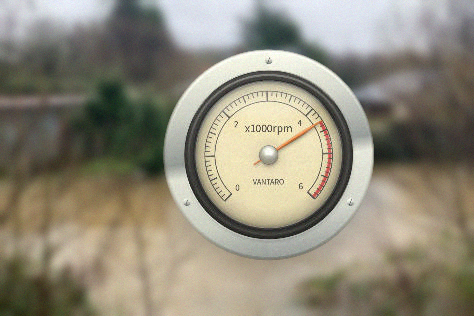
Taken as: 4300 rpm
